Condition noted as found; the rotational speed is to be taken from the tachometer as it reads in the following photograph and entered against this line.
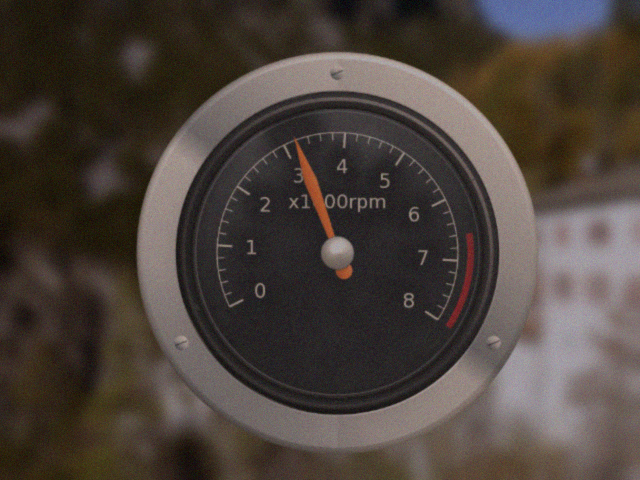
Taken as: 3200 rpm
